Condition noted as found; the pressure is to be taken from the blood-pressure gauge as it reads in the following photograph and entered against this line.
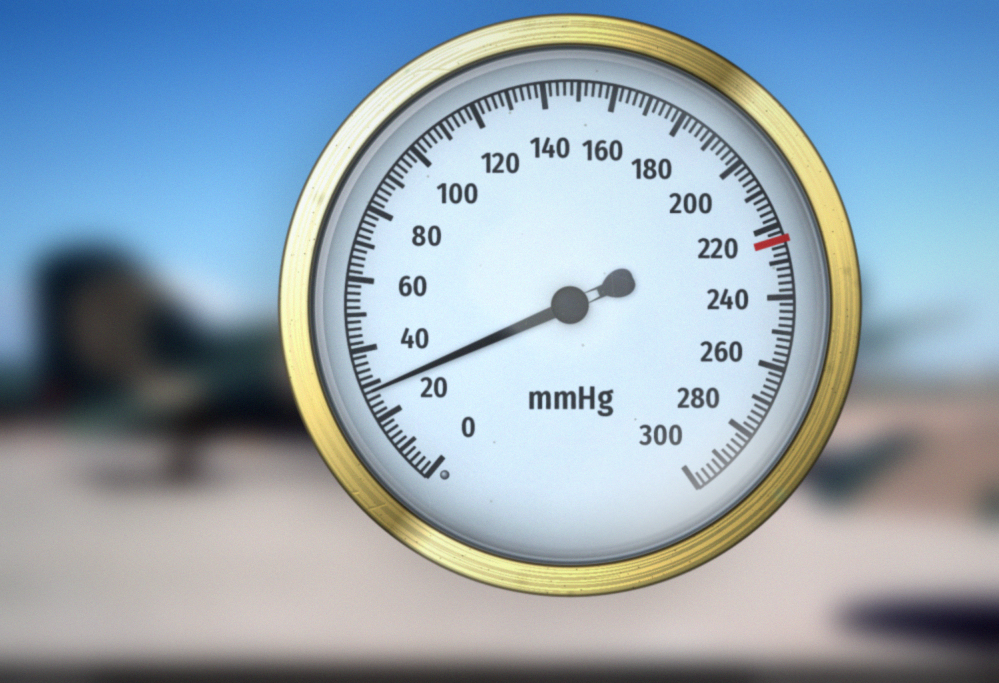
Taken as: 28 mmHg
